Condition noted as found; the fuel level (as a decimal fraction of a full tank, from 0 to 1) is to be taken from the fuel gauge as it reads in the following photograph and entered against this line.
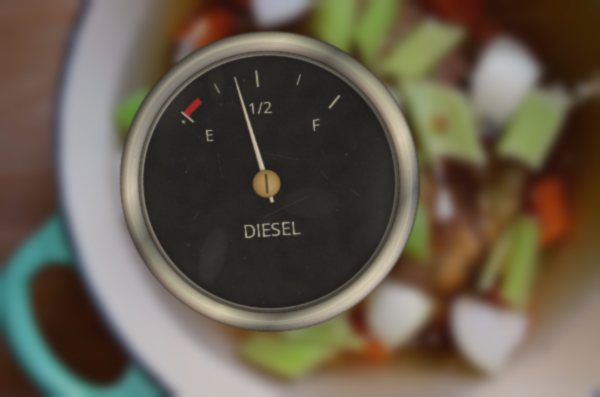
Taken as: 0.375
